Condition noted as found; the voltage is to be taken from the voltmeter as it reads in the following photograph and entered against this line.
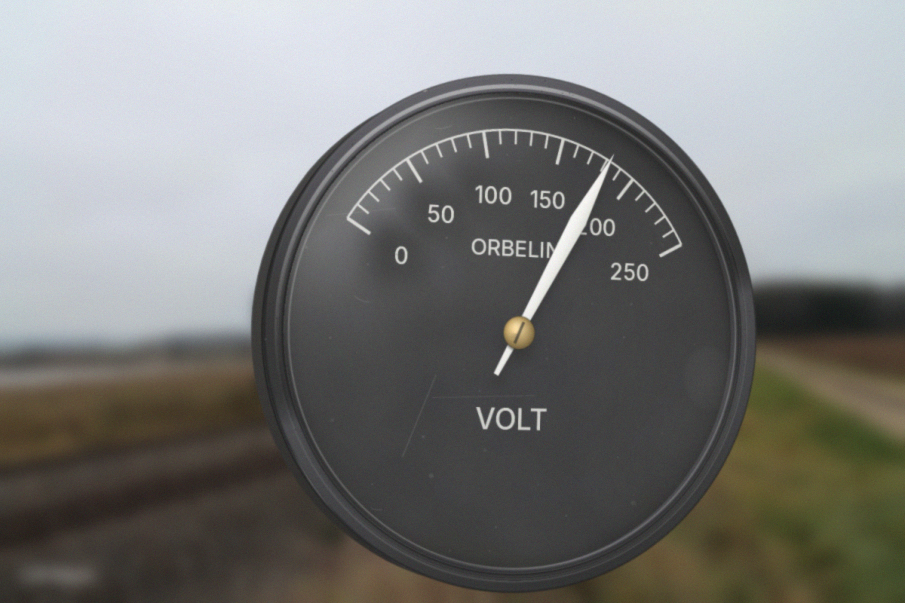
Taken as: 180 V
